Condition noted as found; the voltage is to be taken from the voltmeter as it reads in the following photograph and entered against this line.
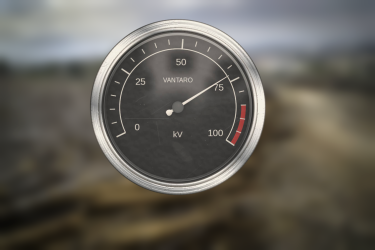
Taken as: 72.5 kV
